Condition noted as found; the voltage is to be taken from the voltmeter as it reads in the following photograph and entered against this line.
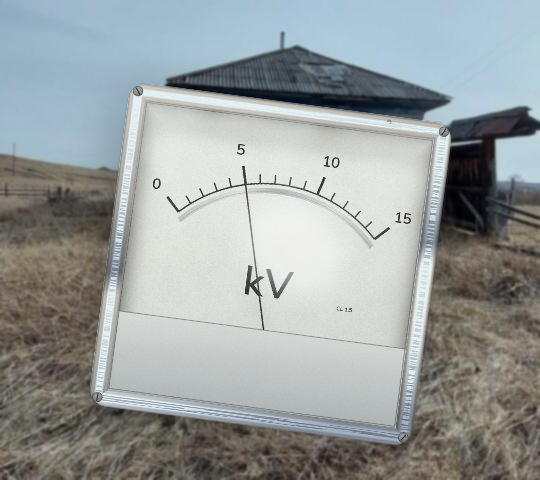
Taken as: 5 kV
